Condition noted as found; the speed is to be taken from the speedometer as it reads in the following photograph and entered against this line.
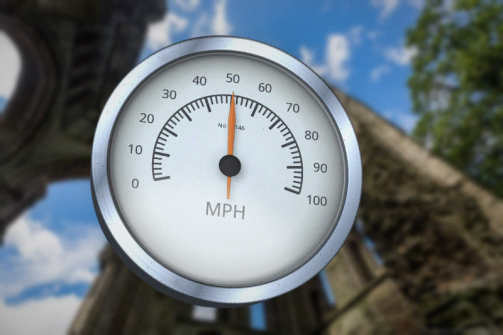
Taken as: 50 mph
